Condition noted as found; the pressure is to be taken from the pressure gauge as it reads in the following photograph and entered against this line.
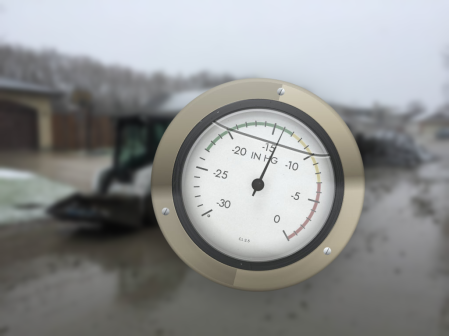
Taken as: -14 inHg
